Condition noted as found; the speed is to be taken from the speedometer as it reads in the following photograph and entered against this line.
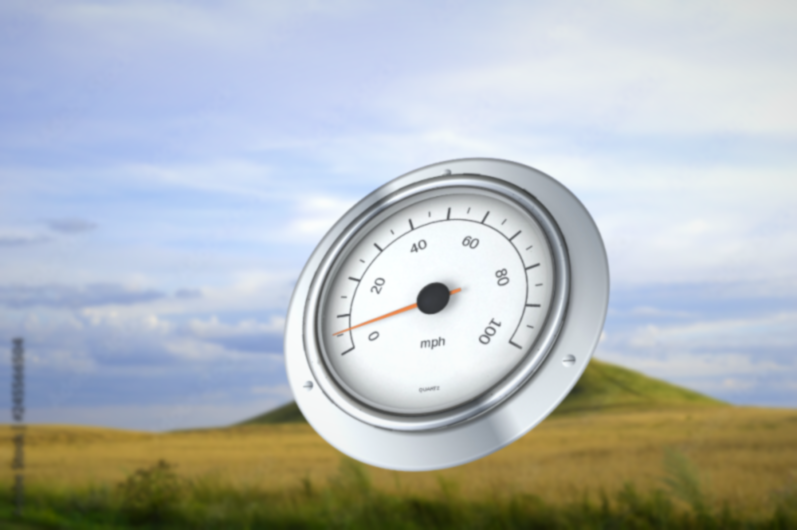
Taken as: 5 mph
